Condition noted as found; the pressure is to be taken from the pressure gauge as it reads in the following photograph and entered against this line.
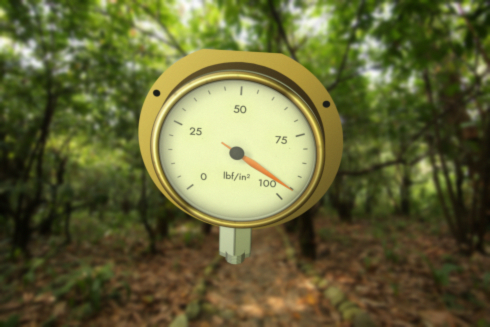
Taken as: 95 psi
